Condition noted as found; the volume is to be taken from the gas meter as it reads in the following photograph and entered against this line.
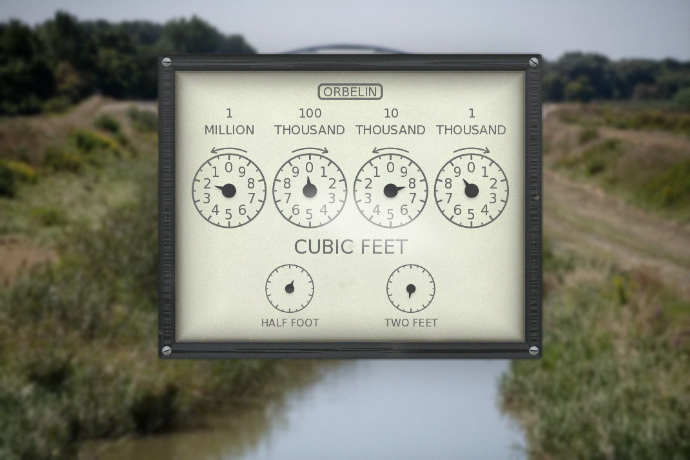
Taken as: 197900 ft³
